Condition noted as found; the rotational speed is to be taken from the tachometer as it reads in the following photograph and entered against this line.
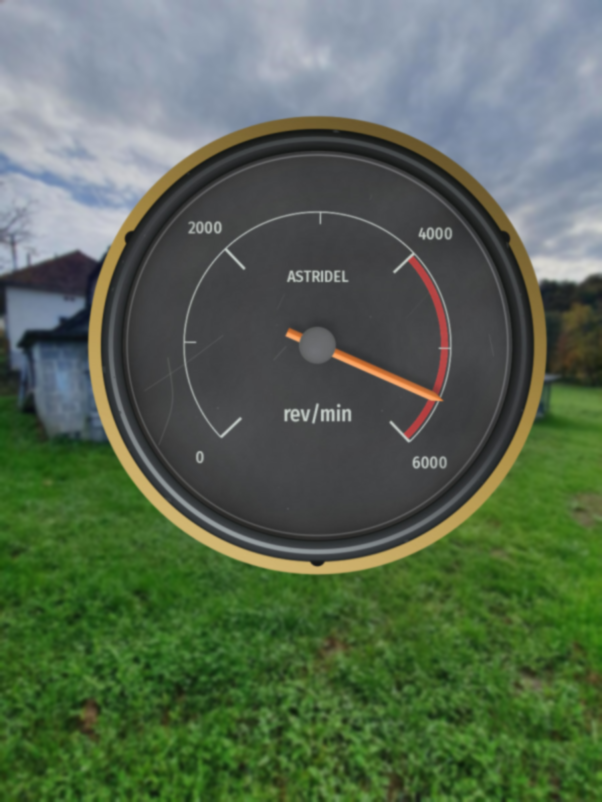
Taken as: 5500 rpm
